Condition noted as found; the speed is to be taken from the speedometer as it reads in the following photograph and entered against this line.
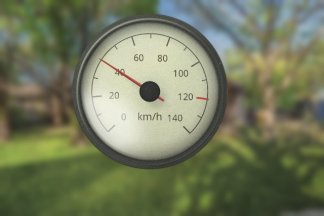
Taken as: 40 km/h
